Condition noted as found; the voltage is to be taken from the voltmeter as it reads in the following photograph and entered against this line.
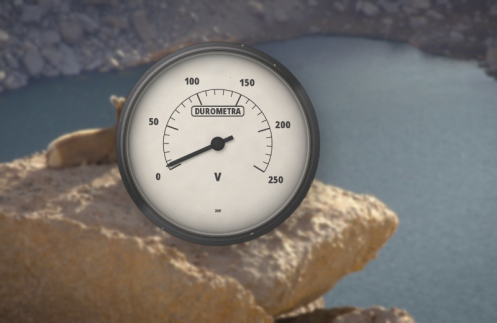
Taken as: 5 V
